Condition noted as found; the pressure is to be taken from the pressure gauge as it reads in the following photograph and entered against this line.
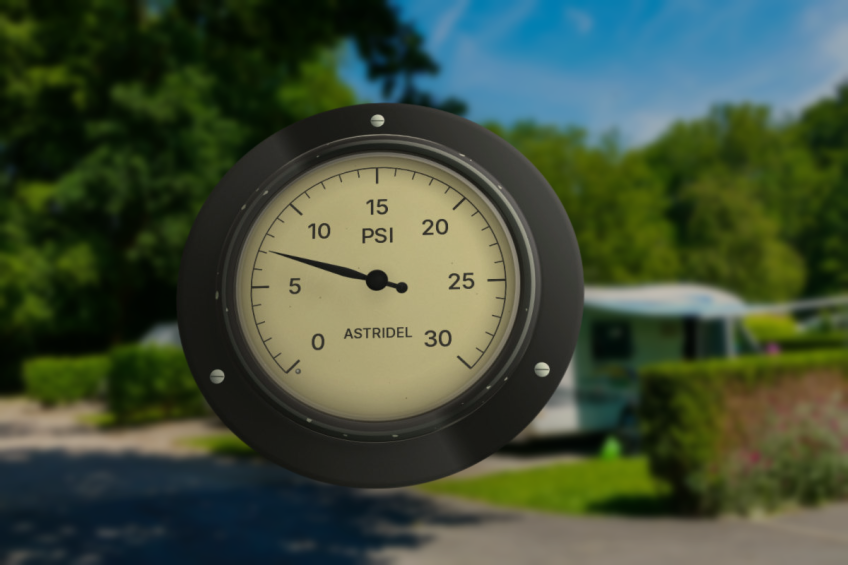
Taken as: 7 psi
